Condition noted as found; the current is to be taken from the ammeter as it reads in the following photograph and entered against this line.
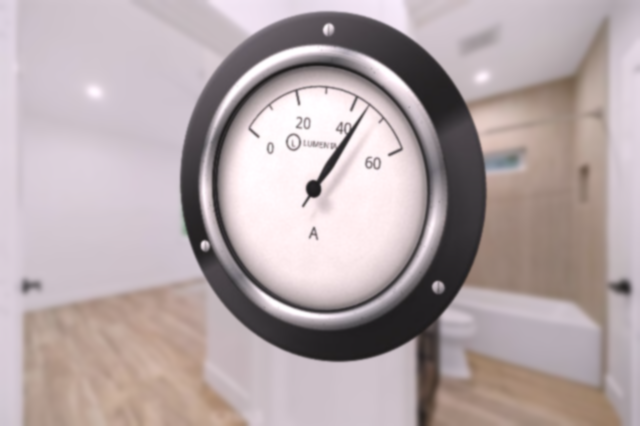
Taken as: 45 A
